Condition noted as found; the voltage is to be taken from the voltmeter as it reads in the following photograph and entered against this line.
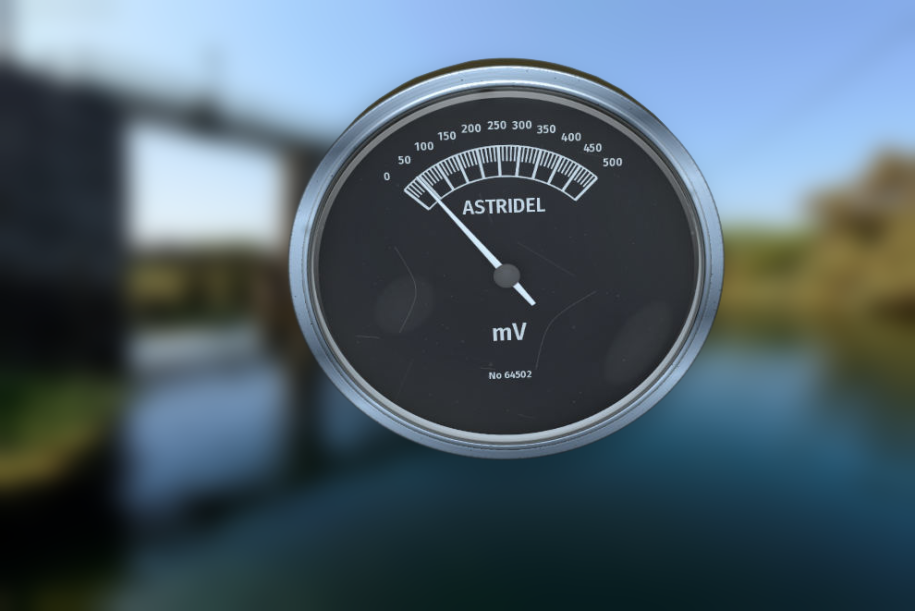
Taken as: 50 mV
